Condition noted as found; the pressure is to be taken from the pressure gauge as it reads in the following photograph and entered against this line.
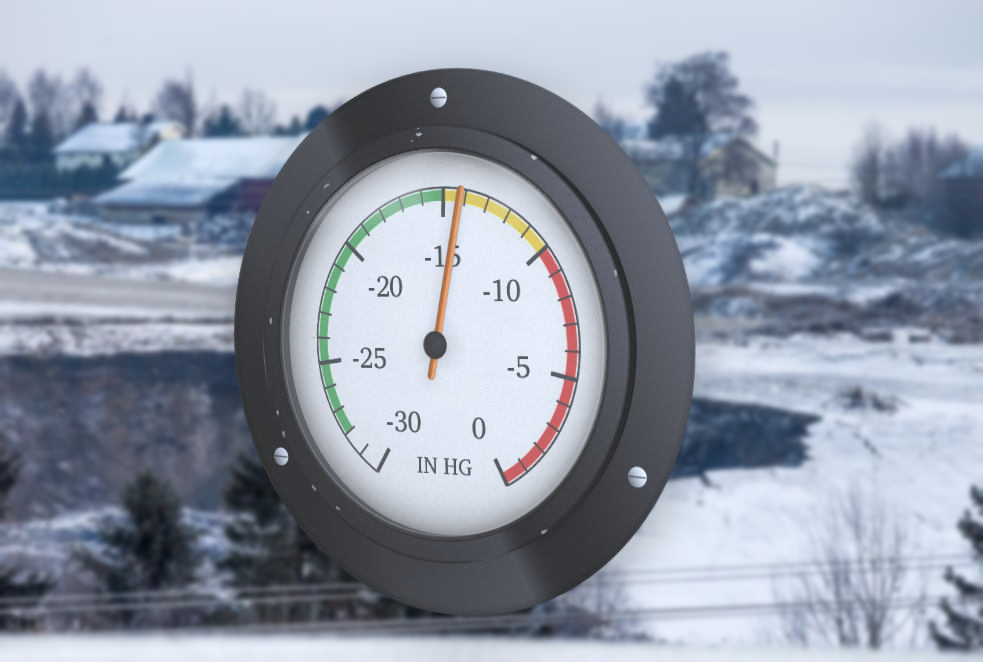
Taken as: -14 inHg
